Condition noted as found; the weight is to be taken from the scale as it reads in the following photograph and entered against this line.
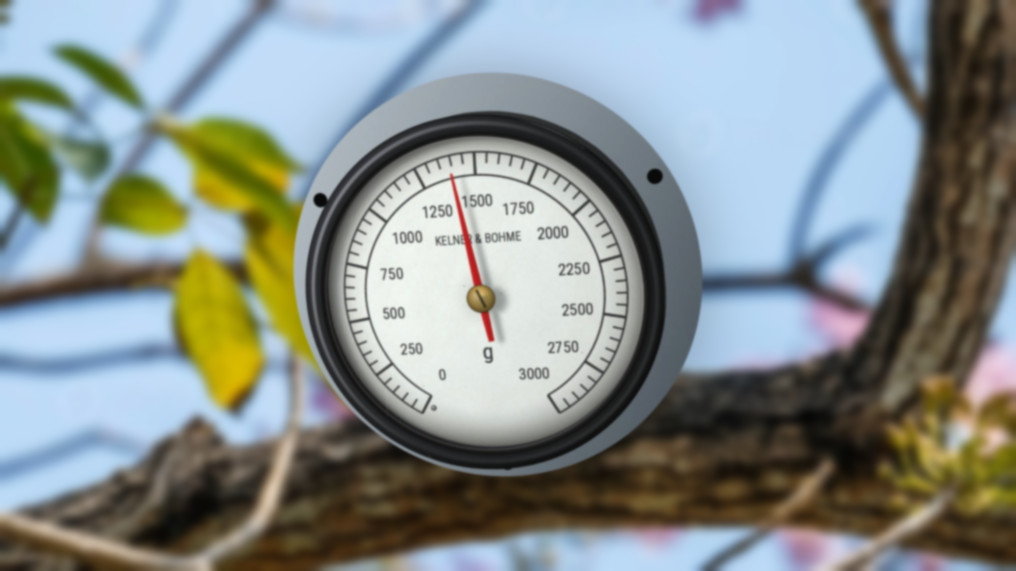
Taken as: 1400 g
